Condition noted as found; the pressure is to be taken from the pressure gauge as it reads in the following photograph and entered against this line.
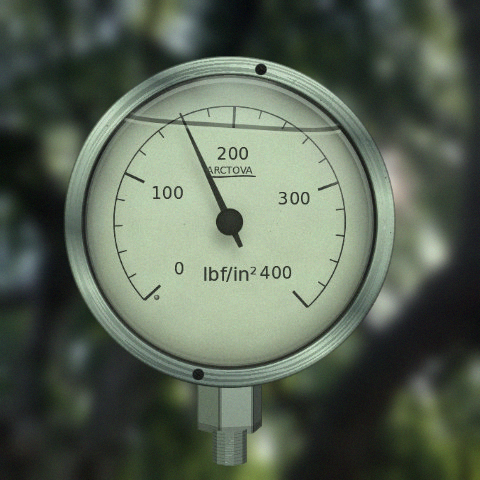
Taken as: 160 psi
